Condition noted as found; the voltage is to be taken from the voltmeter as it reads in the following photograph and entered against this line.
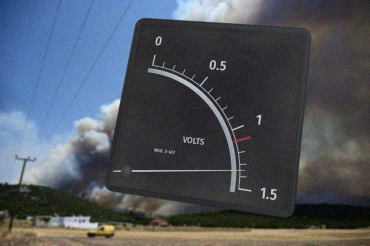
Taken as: 1.35 V
